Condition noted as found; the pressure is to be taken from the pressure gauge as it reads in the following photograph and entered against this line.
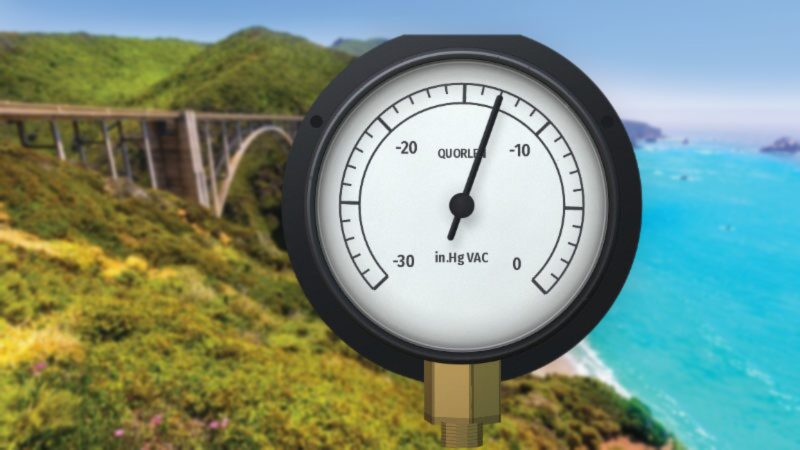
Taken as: -13 inHg
